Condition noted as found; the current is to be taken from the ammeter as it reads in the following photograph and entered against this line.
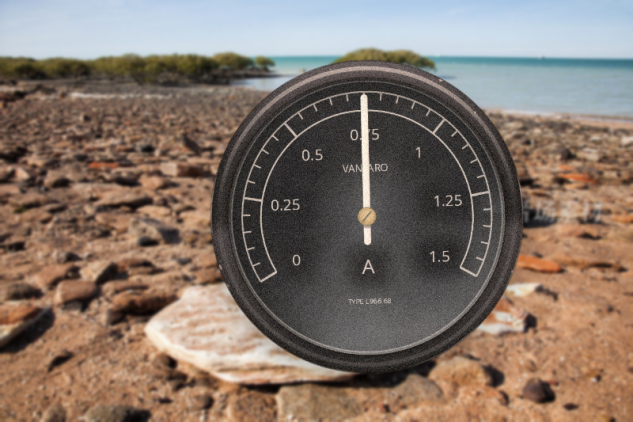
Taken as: 0.75 A
